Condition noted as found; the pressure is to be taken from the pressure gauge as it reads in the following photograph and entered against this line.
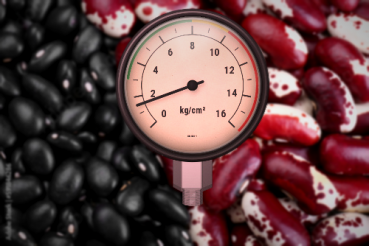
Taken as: 1.5 kg/cm²
